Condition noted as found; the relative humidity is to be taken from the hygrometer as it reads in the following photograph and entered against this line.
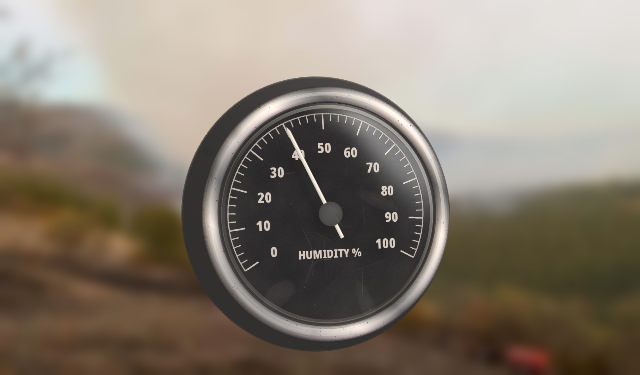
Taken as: 40 %
